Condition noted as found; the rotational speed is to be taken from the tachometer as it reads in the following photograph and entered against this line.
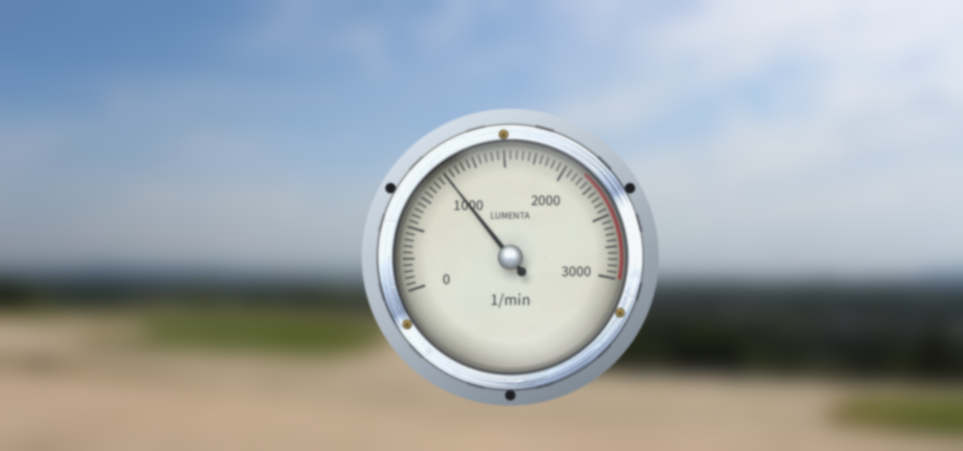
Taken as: 1000 rpm
